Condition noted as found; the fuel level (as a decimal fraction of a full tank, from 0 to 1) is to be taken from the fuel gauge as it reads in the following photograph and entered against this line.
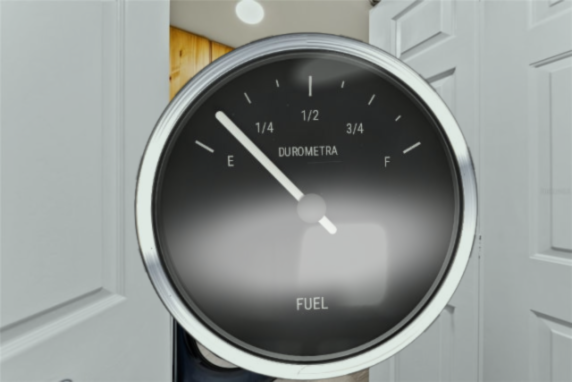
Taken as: 0.125
